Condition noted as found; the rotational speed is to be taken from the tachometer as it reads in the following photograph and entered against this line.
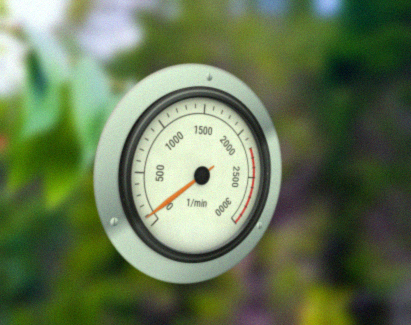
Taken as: 100 rpm
